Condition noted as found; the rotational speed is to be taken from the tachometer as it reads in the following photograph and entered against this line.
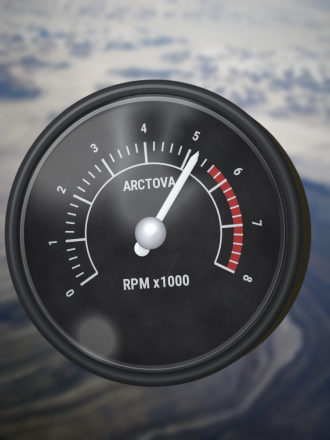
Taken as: 5200 rpm
